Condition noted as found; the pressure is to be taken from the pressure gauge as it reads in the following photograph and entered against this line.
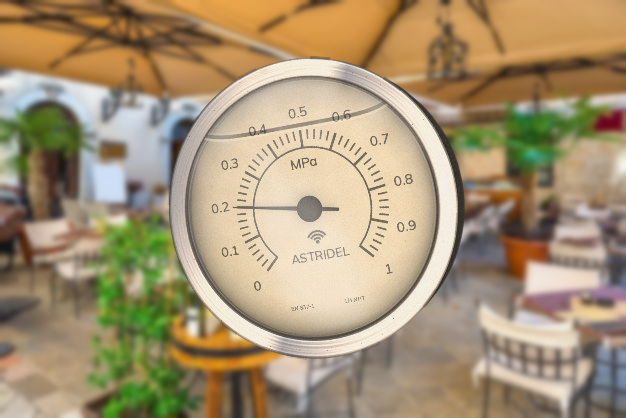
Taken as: 0.2 MPa
